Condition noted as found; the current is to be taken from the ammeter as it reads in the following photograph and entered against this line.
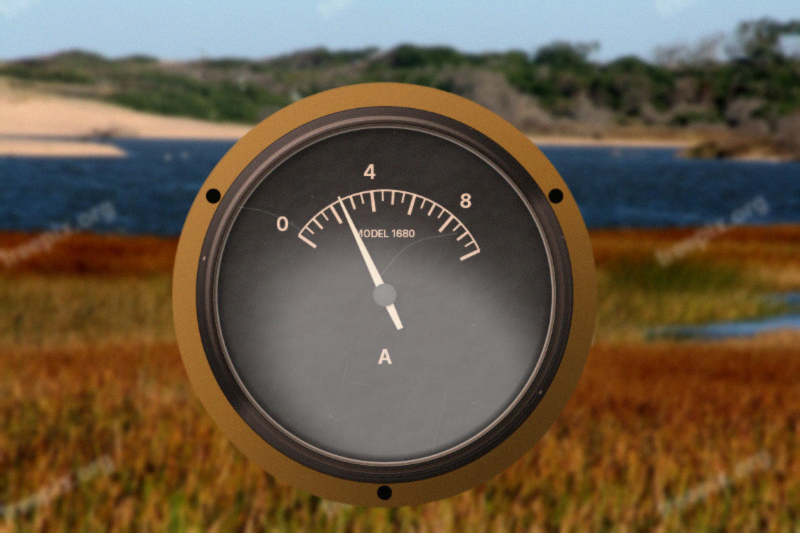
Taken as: 2.5 A
